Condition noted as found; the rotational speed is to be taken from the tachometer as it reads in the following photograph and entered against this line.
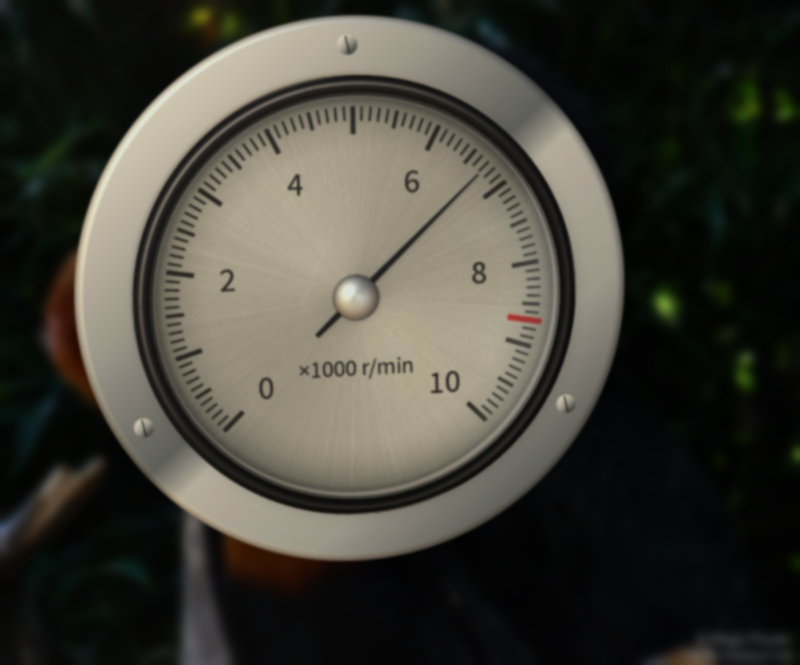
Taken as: 6700 rpm
